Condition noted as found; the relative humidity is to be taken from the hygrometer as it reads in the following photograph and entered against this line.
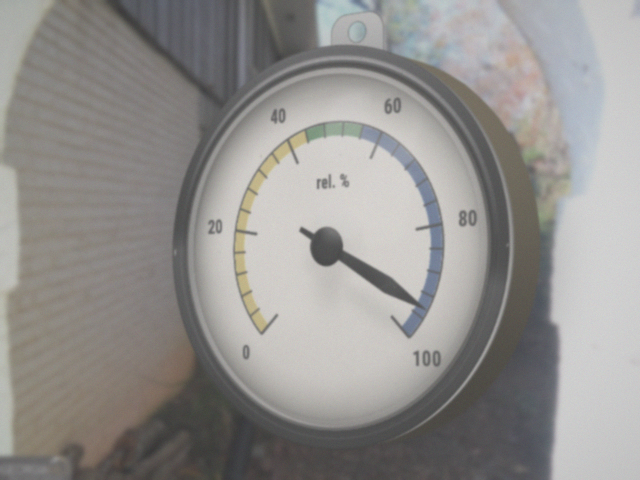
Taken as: 94 %
